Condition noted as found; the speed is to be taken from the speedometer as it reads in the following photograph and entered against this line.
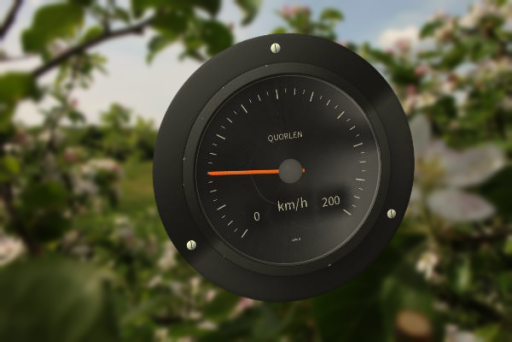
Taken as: 40 km/h
